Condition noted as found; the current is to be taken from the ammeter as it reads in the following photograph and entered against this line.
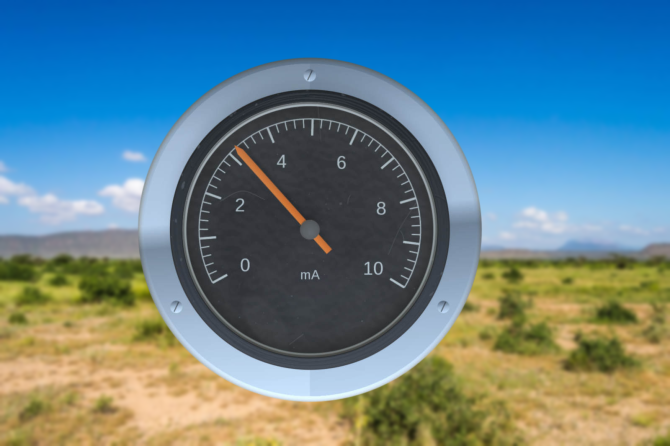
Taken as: 3.2 mA
